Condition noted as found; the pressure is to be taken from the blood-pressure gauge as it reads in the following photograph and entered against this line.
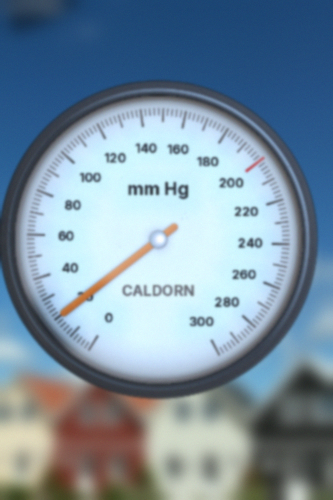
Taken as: 20 mmHg
